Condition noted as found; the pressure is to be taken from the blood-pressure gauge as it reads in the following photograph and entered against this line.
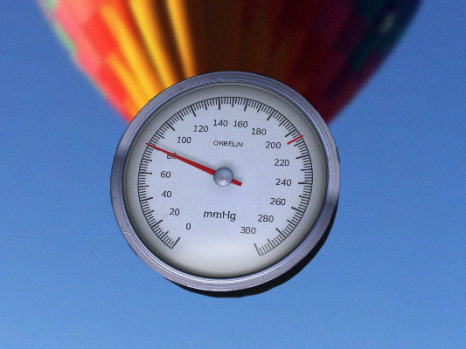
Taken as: 80 mmHg
